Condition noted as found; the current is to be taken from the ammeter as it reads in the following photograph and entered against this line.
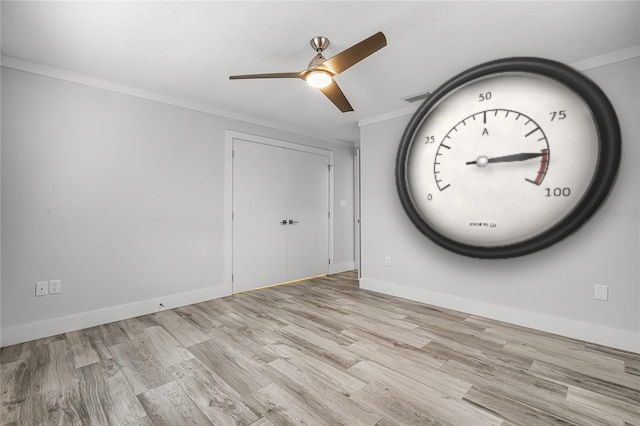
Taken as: 87.5 A
